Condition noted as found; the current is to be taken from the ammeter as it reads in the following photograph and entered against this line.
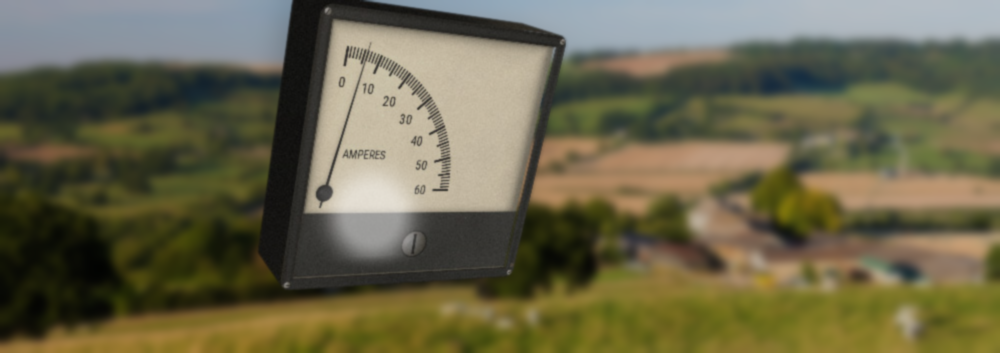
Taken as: 5 A
